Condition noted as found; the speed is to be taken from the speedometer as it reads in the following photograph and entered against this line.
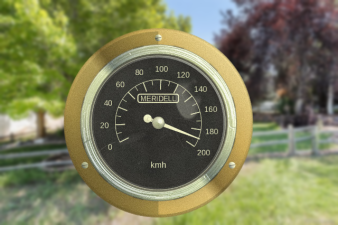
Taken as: 190 km/h
